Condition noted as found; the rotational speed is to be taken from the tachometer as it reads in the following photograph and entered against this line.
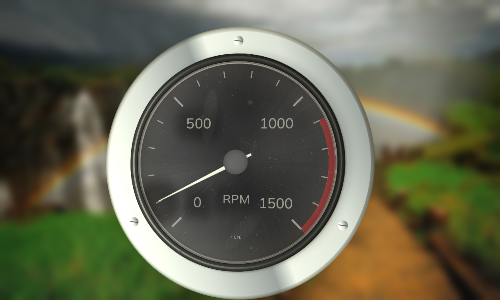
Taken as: 100 rpm
